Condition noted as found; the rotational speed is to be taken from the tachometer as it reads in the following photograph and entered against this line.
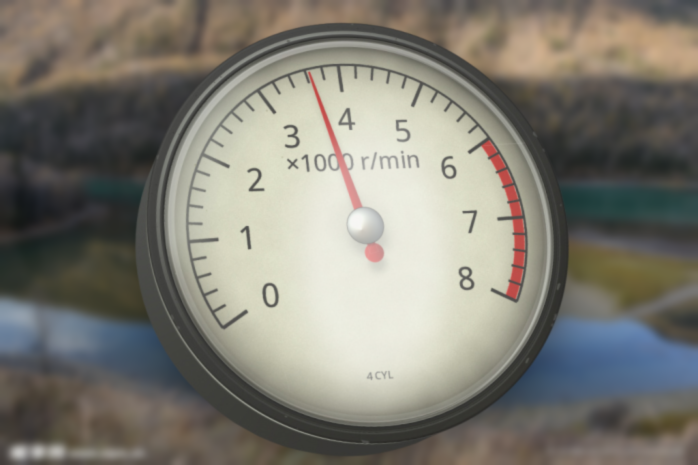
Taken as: 3600 rpm
